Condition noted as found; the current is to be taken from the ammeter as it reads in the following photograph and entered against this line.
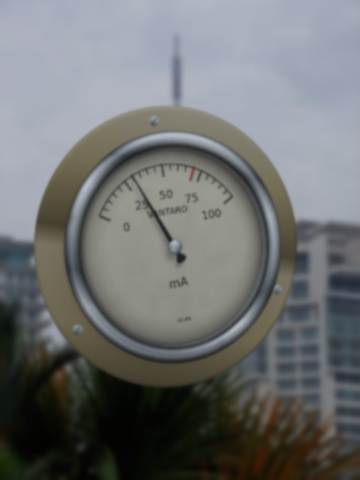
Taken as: 30 mA
